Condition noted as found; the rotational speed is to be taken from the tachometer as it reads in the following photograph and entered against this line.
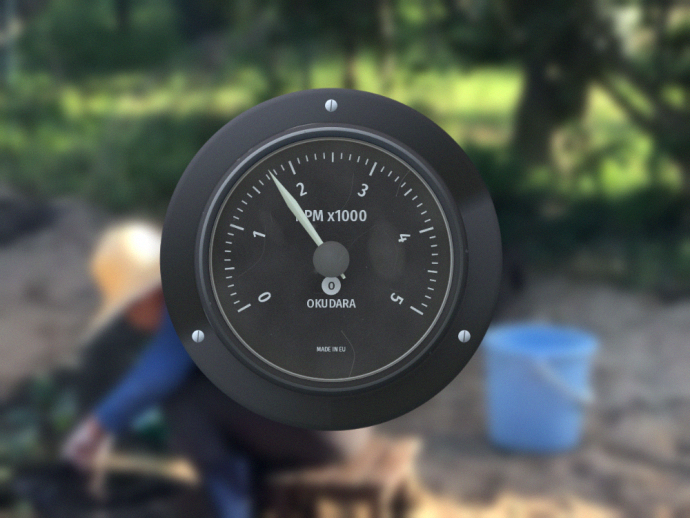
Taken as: 1750 rpm
